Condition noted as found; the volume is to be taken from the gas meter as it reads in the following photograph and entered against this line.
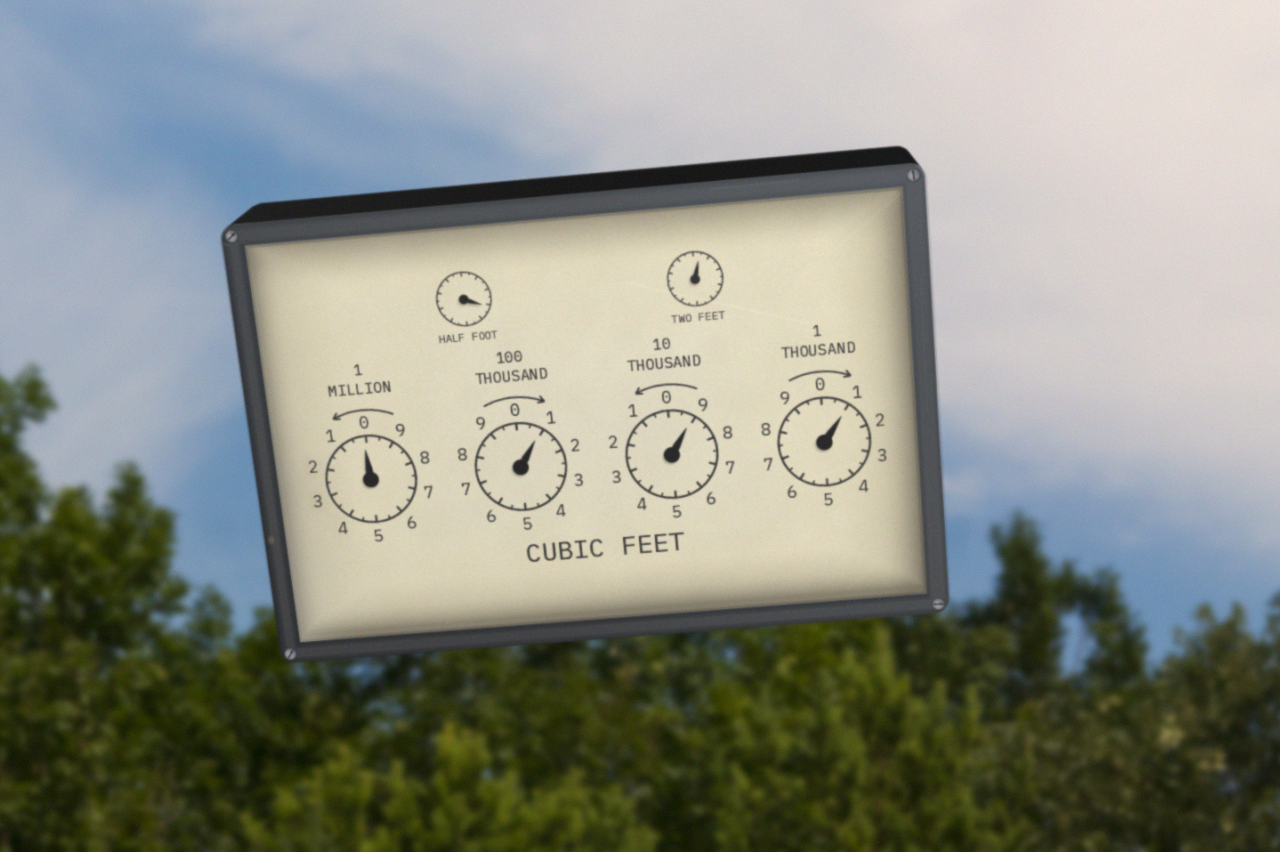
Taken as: 9100 ft³
